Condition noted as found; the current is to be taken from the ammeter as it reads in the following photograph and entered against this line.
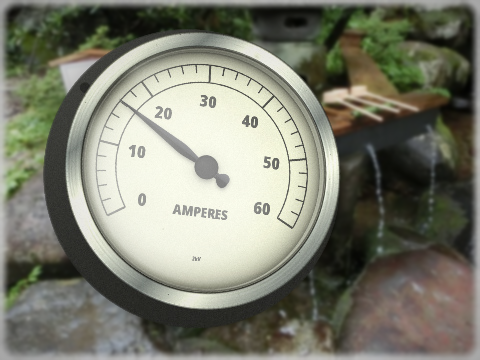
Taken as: 16 A
